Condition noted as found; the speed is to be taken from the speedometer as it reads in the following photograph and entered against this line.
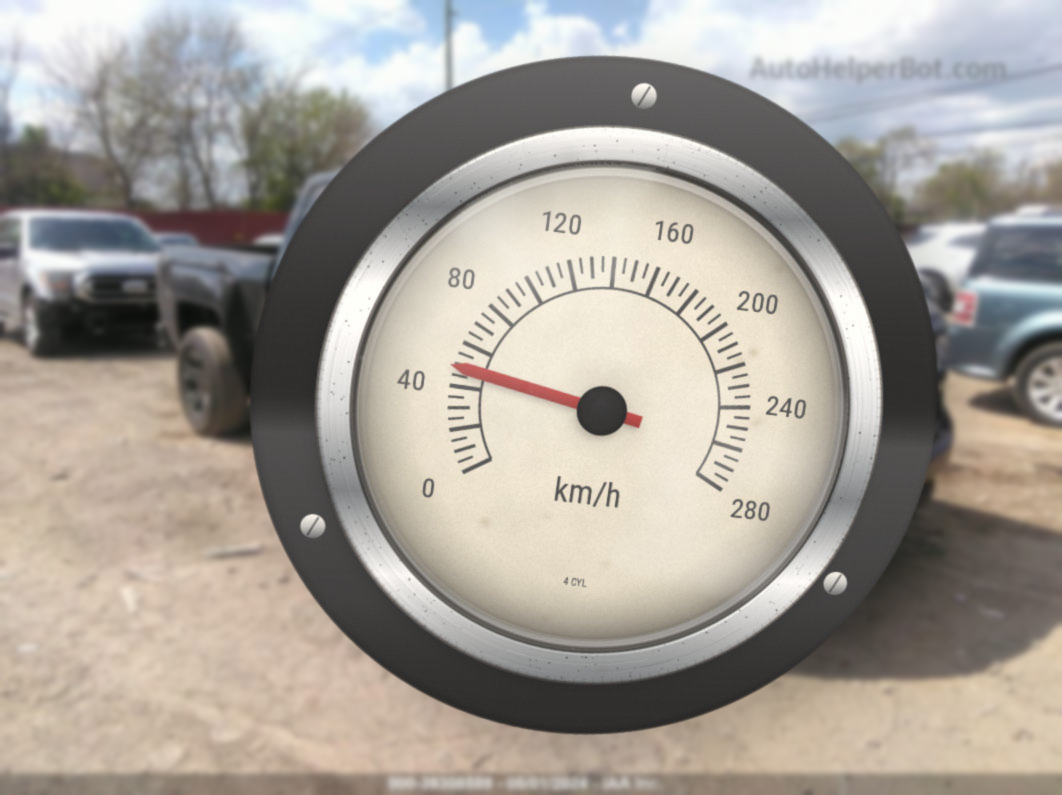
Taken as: 50 km/h
